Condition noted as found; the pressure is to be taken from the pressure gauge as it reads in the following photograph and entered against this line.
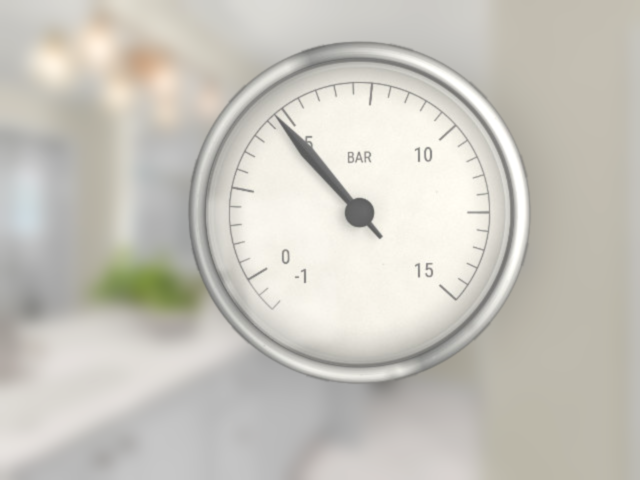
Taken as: 4.75 bar
